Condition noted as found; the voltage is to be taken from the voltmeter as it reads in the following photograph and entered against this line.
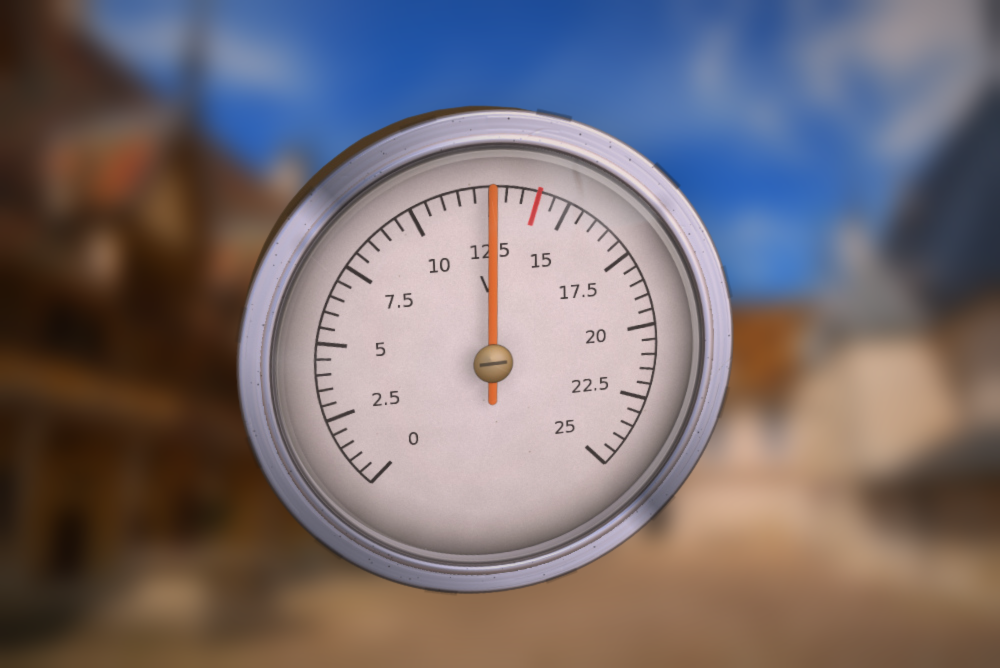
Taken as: 12.5 V
